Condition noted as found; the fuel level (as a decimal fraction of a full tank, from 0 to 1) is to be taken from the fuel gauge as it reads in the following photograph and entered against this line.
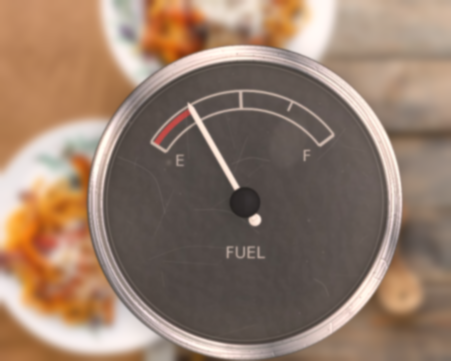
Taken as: 0.25
